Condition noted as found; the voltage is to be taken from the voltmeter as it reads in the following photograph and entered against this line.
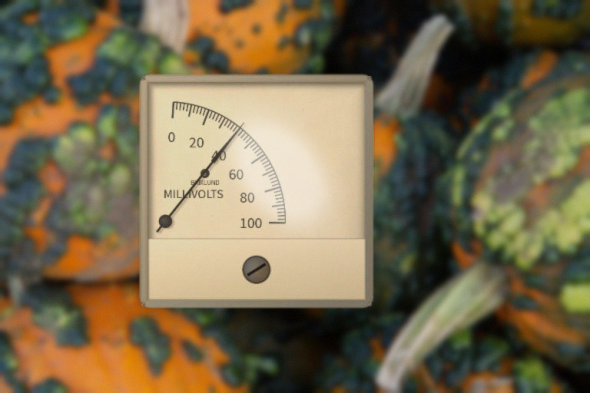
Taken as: 40 mV
